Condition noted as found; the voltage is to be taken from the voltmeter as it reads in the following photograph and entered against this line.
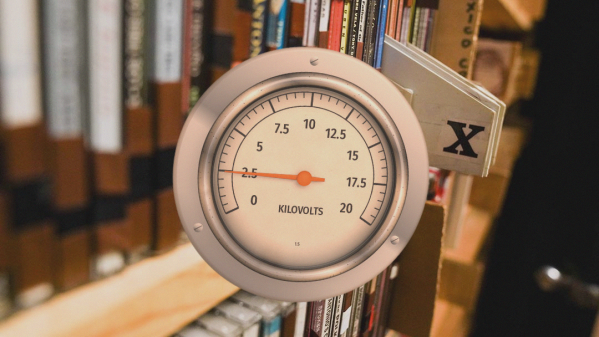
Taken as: 2.5 kV
